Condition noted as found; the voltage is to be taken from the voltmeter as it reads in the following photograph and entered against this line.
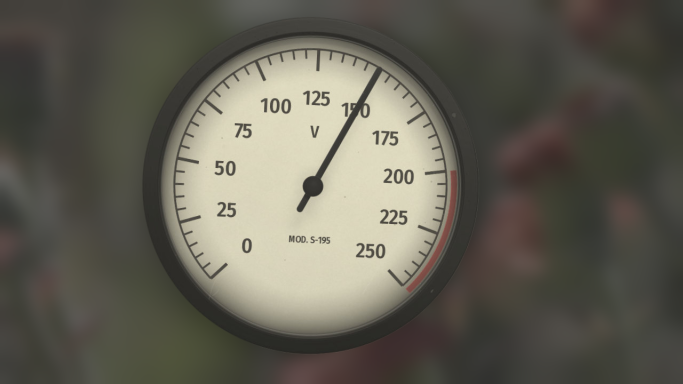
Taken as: 150 V
